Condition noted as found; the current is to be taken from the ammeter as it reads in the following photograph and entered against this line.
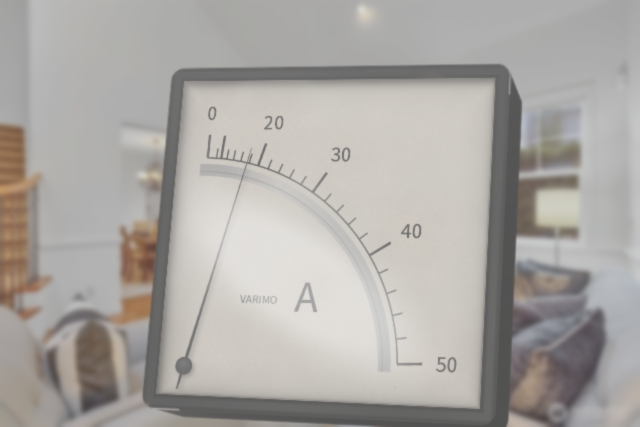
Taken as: 18 A
